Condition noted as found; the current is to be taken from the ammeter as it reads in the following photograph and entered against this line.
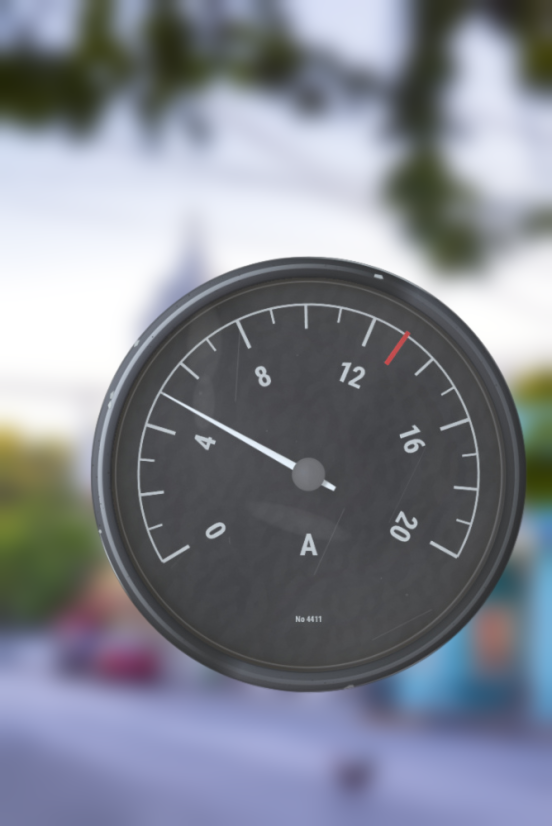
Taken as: 5 A
